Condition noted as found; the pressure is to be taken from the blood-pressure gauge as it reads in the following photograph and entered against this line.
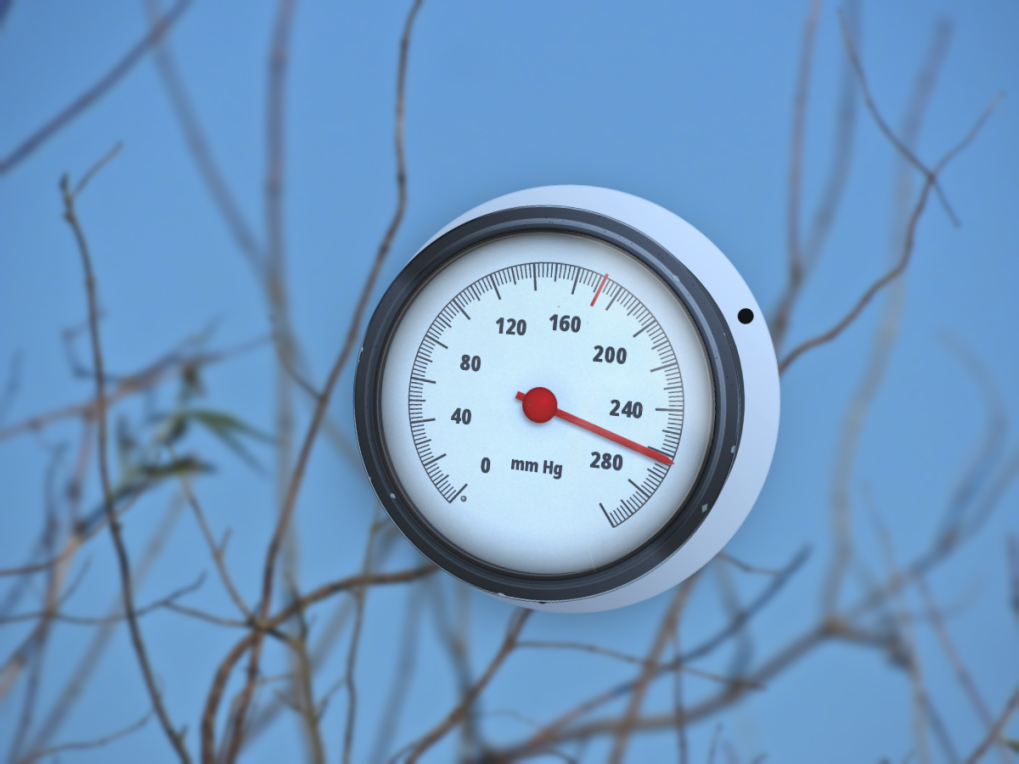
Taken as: 262 mmHg
